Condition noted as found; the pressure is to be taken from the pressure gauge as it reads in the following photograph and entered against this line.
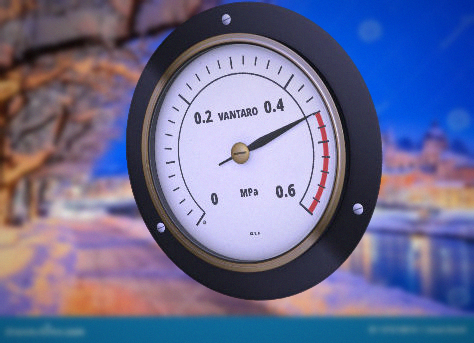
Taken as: 0.46 MPa
